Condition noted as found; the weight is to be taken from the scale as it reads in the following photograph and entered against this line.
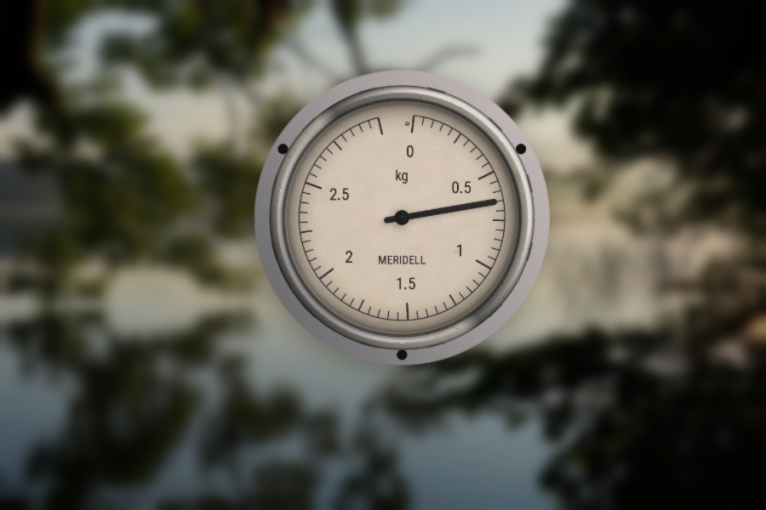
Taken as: 0.65 kg
